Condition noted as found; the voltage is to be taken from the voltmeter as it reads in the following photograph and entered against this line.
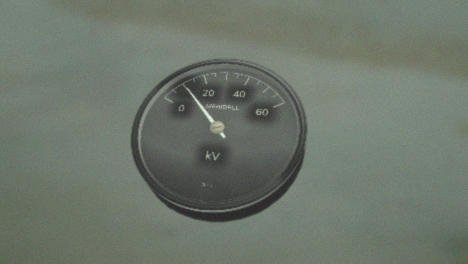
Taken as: 10 kV
